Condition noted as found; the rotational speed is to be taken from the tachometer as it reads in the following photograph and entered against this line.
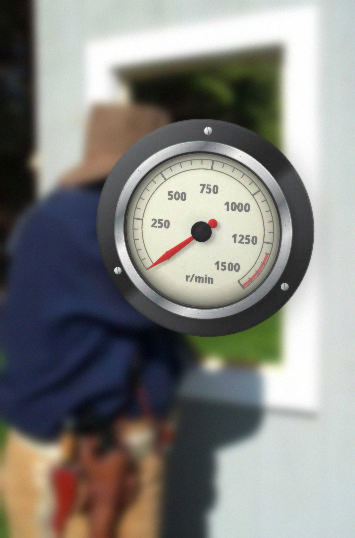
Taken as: 0 rpm
